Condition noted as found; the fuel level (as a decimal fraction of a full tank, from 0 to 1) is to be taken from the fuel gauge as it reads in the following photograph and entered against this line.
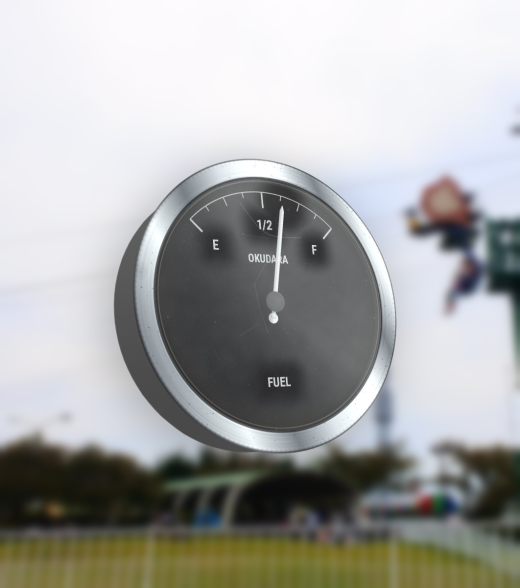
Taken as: 0.625
